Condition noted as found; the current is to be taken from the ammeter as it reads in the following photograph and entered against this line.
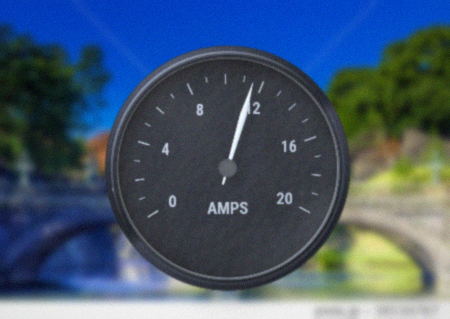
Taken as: 11.5 A
